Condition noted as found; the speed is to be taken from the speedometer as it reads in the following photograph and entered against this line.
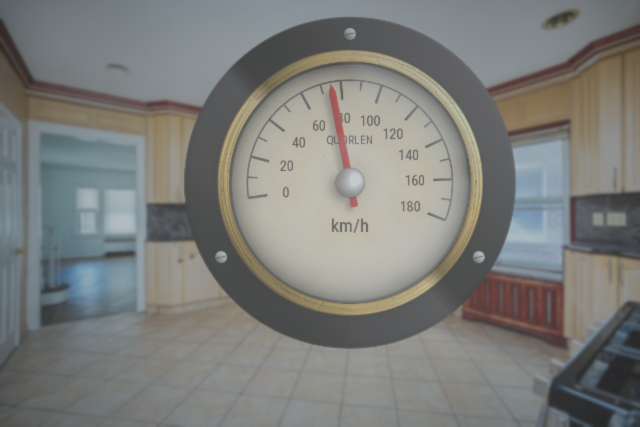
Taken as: 75 km/h
